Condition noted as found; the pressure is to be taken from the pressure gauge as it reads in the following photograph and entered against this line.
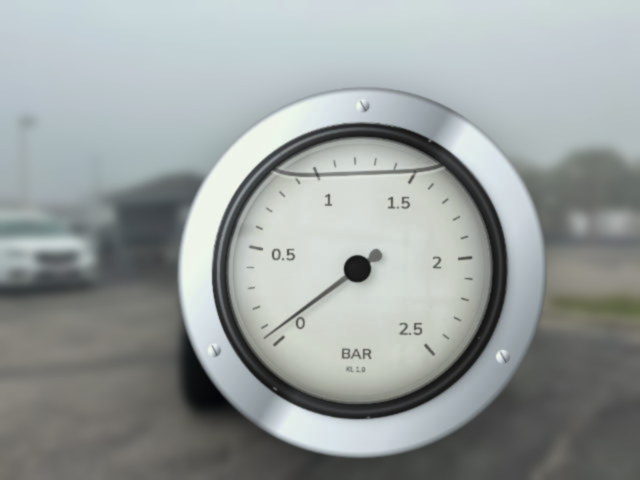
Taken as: 0.05 bar
